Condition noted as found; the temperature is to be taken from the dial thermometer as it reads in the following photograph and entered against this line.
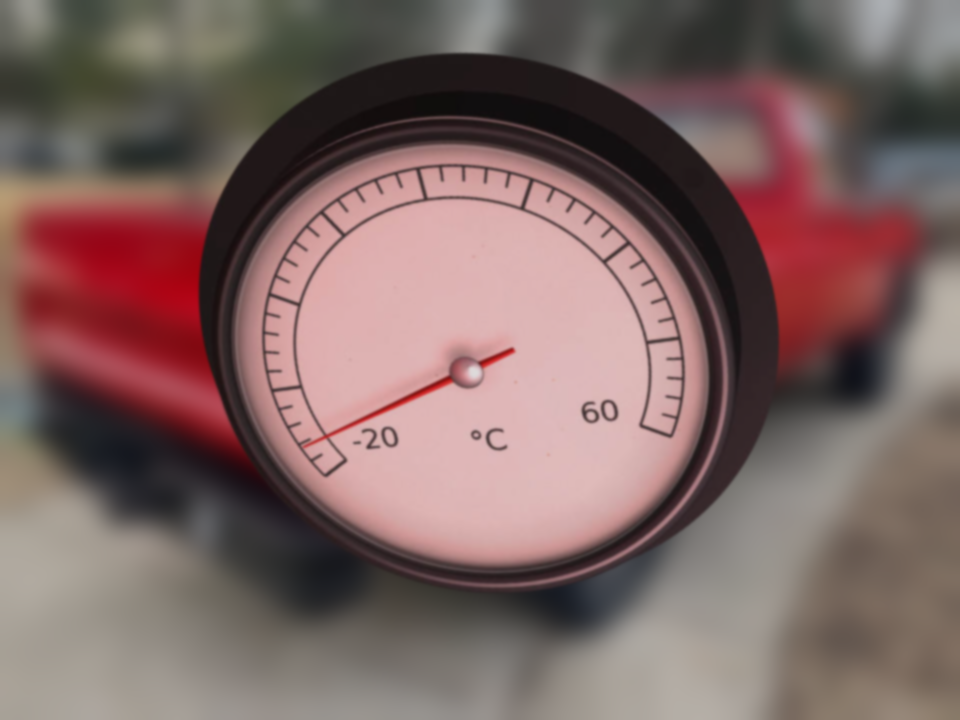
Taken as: -16 °C
